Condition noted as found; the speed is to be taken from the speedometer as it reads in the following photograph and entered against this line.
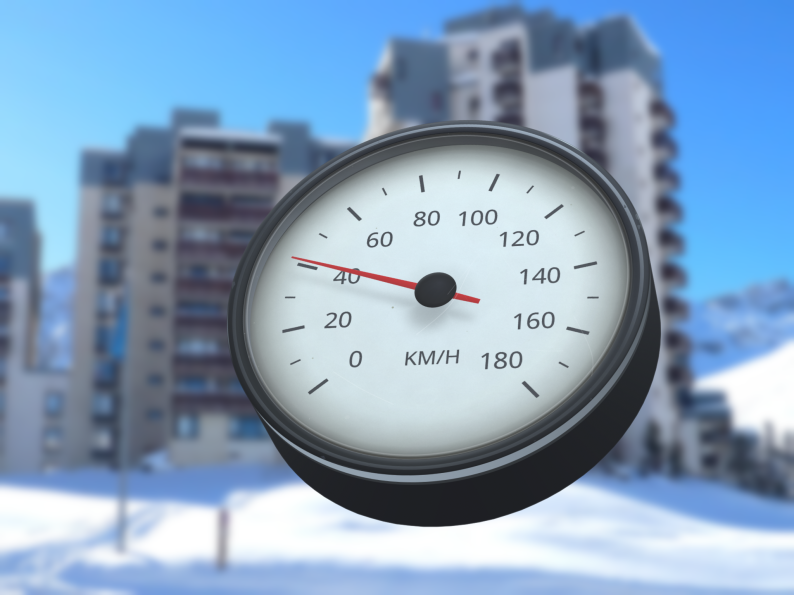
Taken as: 40 km/h
